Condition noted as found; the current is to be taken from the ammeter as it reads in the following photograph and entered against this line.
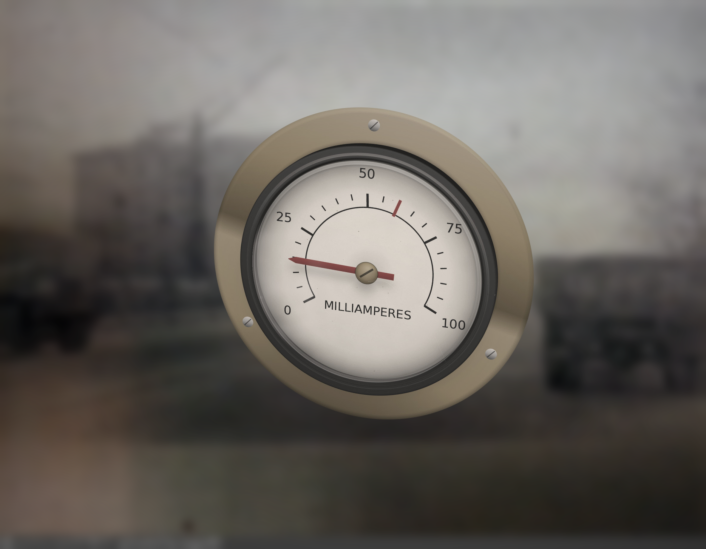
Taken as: 15 mA
